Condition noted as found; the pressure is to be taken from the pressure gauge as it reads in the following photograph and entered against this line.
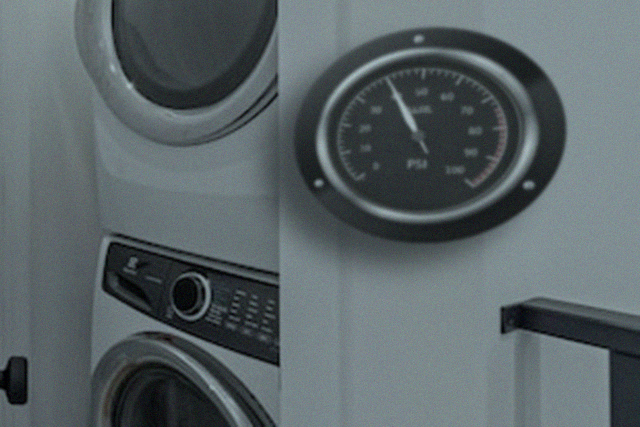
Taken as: 40 psi
